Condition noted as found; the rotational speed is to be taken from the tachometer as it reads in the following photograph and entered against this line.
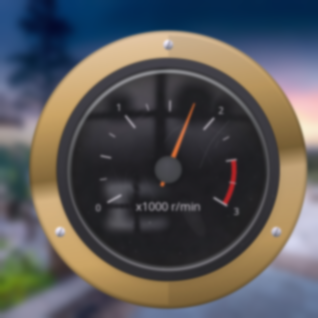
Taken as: 1750 rpm
